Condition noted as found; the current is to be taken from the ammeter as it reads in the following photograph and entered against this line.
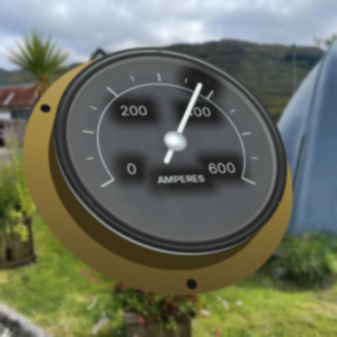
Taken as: 375 A
